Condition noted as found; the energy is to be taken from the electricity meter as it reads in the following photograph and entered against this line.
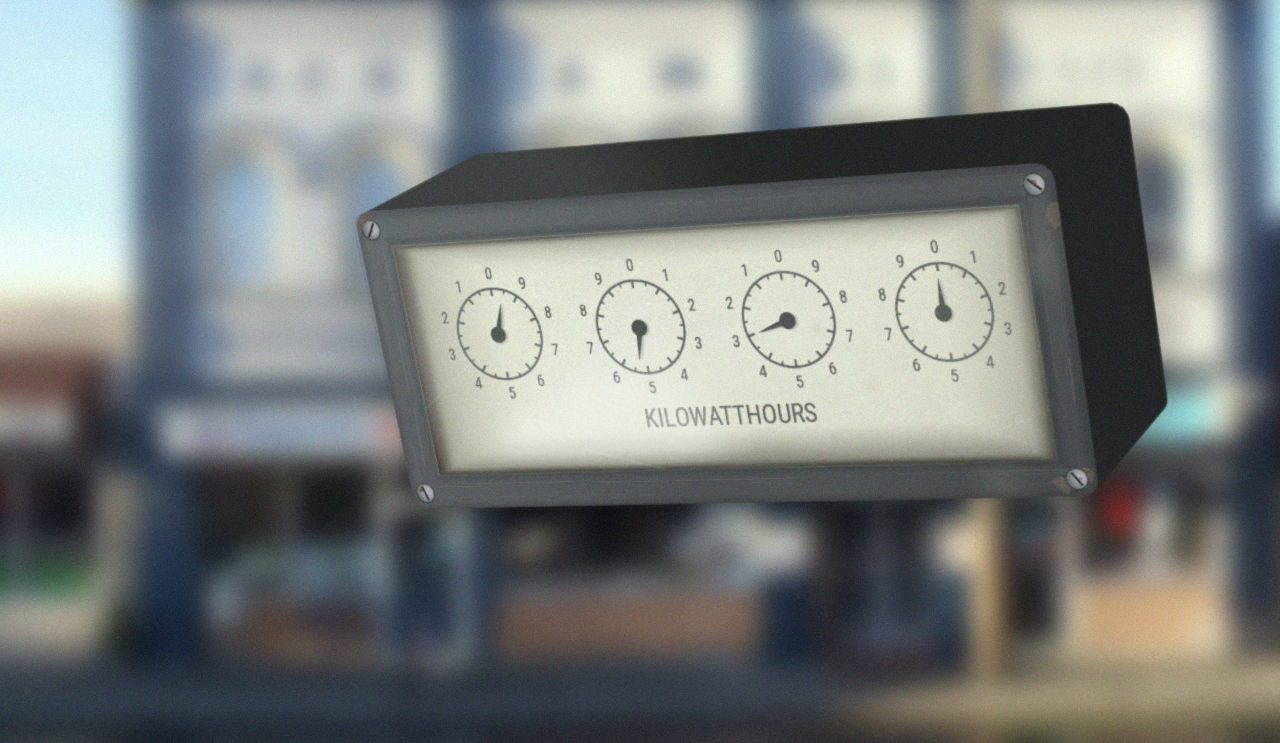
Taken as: 9530 kWh
